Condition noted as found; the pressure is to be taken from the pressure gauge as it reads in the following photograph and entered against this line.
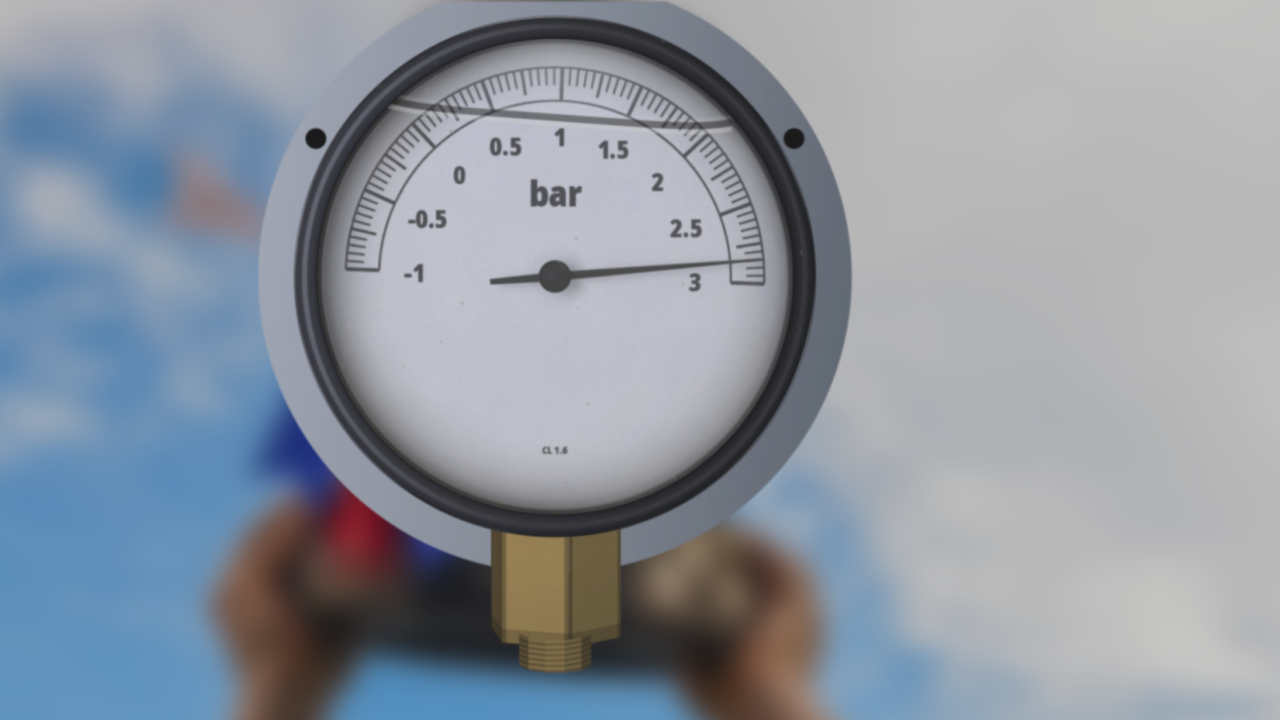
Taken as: 2.85 bar
